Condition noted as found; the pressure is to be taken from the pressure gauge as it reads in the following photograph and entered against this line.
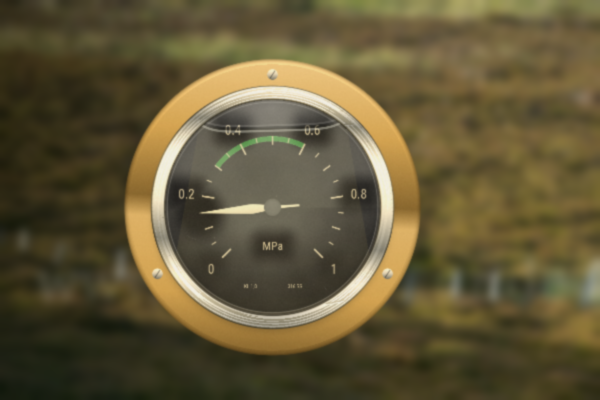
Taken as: 0.15 MPa
